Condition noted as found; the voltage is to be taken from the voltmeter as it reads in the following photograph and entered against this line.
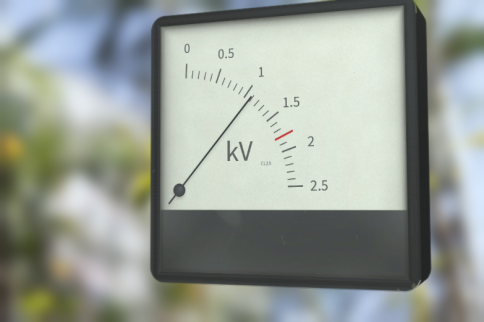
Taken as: 1.1 kV
